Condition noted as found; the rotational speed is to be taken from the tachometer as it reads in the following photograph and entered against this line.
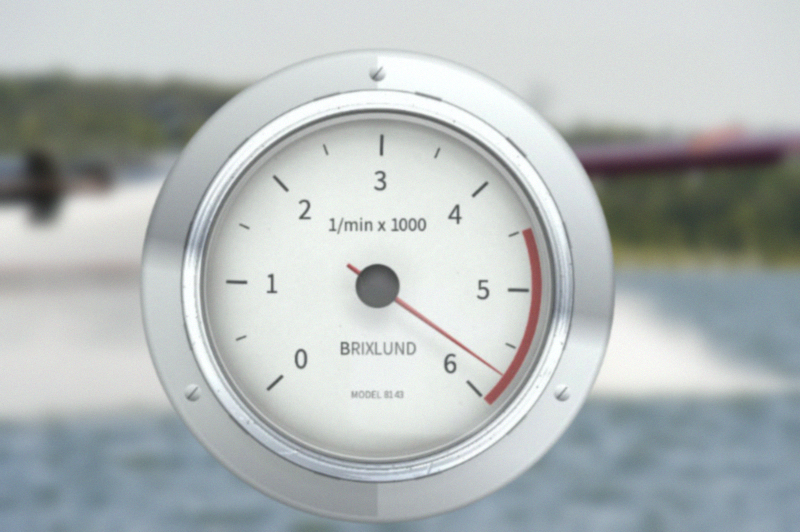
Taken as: 5750 rpm
